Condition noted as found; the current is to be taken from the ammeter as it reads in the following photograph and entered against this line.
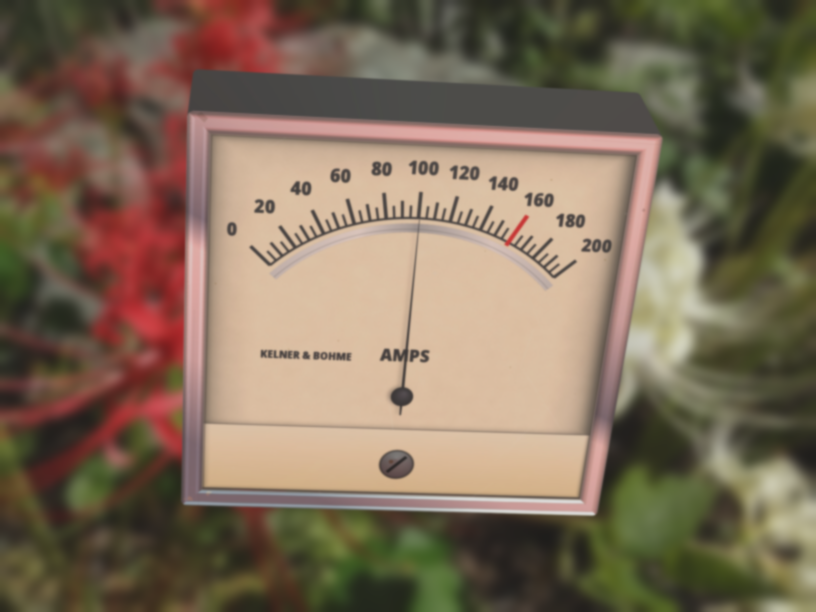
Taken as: 100 A
